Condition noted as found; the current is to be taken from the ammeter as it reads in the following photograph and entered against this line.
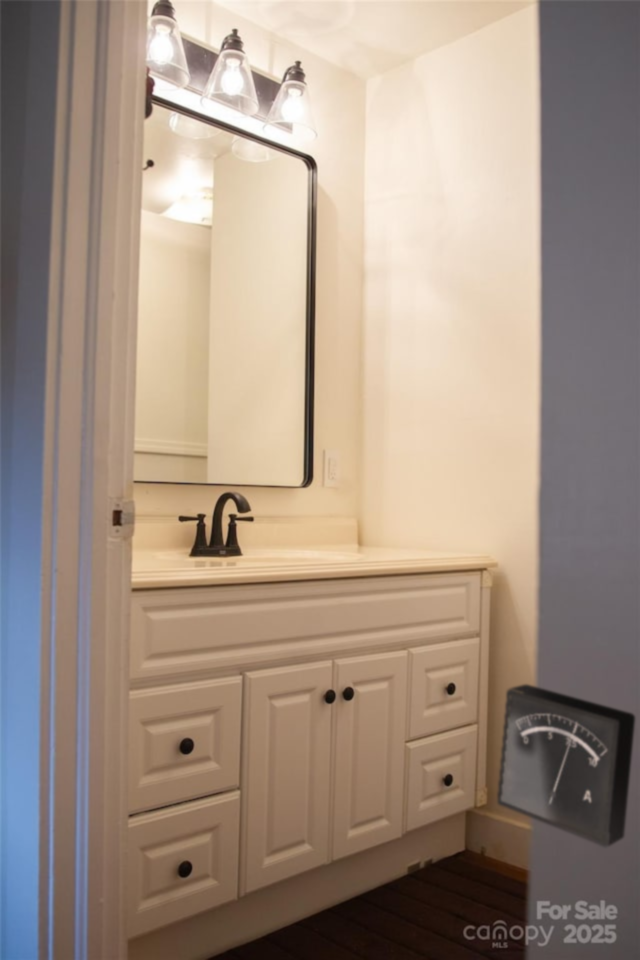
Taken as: 7.5 A
